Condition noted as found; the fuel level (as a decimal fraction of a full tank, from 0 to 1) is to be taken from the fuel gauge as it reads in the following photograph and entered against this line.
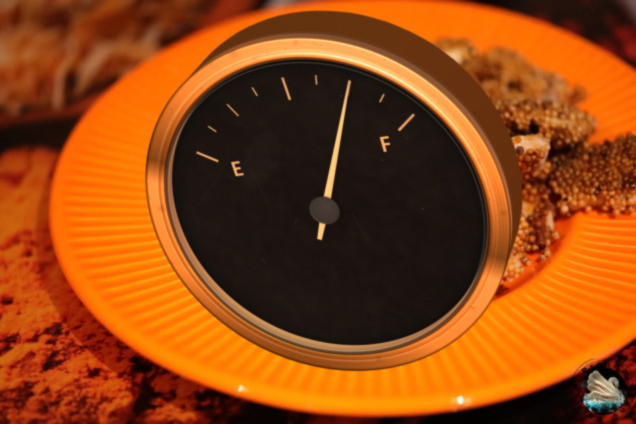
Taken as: 0.75
